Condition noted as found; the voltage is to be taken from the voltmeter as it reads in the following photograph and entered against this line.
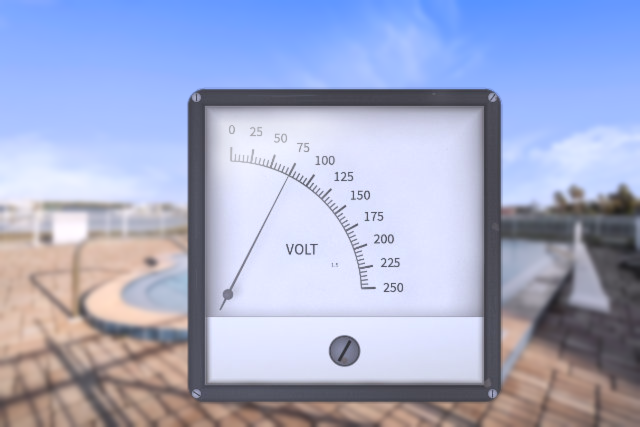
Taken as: 75 V
